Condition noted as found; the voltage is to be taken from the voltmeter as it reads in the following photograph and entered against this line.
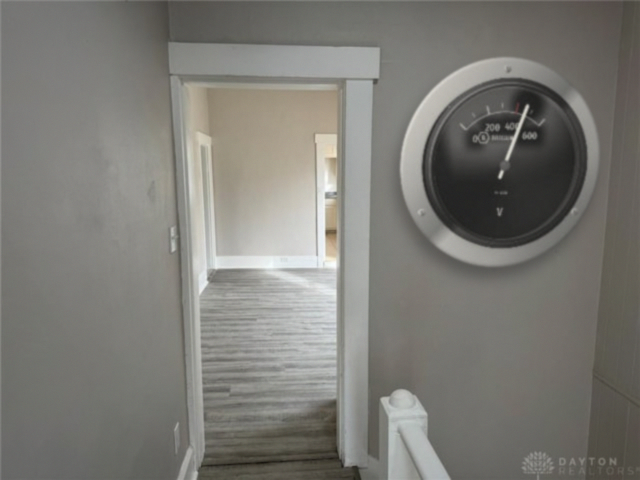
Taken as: 450 V
